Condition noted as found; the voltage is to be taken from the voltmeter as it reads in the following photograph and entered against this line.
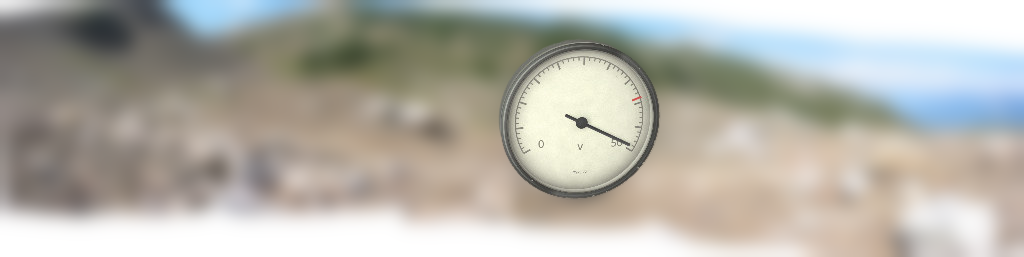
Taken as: 49 V
